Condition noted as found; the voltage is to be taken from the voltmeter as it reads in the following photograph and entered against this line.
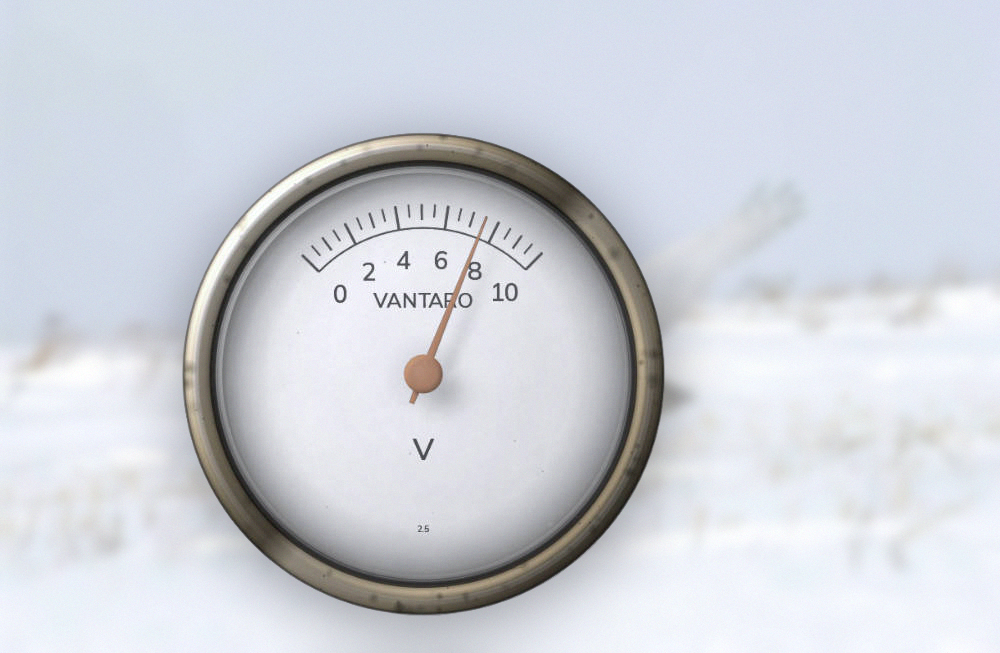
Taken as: 7.5 V
